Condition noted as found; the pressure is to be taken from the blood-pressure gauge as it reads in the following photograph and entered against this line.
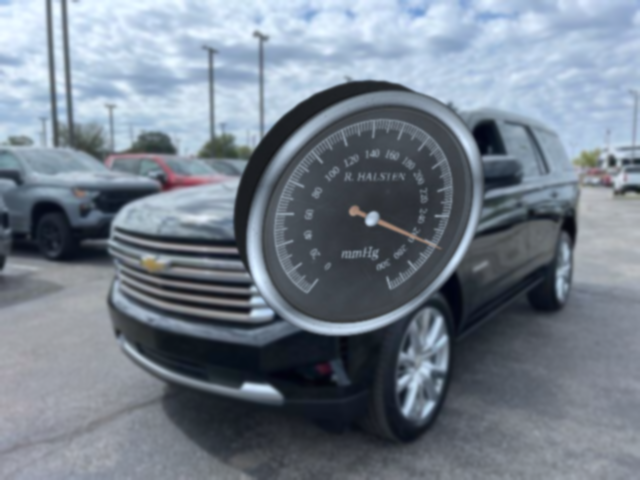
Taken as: 260 mmHg
